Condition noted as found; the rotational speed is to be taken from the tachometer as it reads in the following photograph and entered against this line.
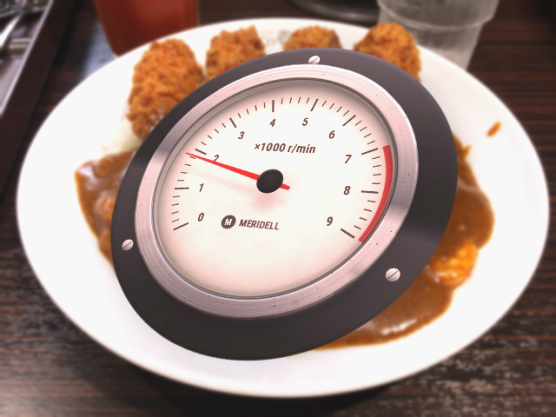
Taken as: 1800 rpm
